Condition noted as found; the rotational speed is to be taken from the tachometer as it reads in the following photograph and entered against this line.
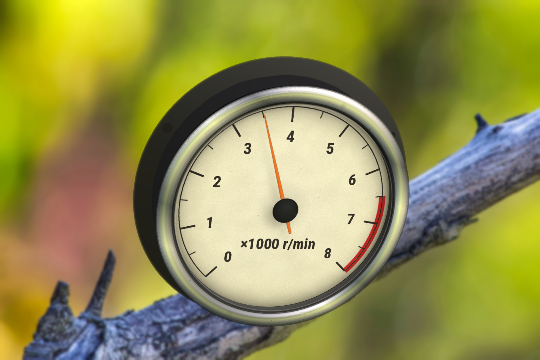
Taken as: 3500 rpm
